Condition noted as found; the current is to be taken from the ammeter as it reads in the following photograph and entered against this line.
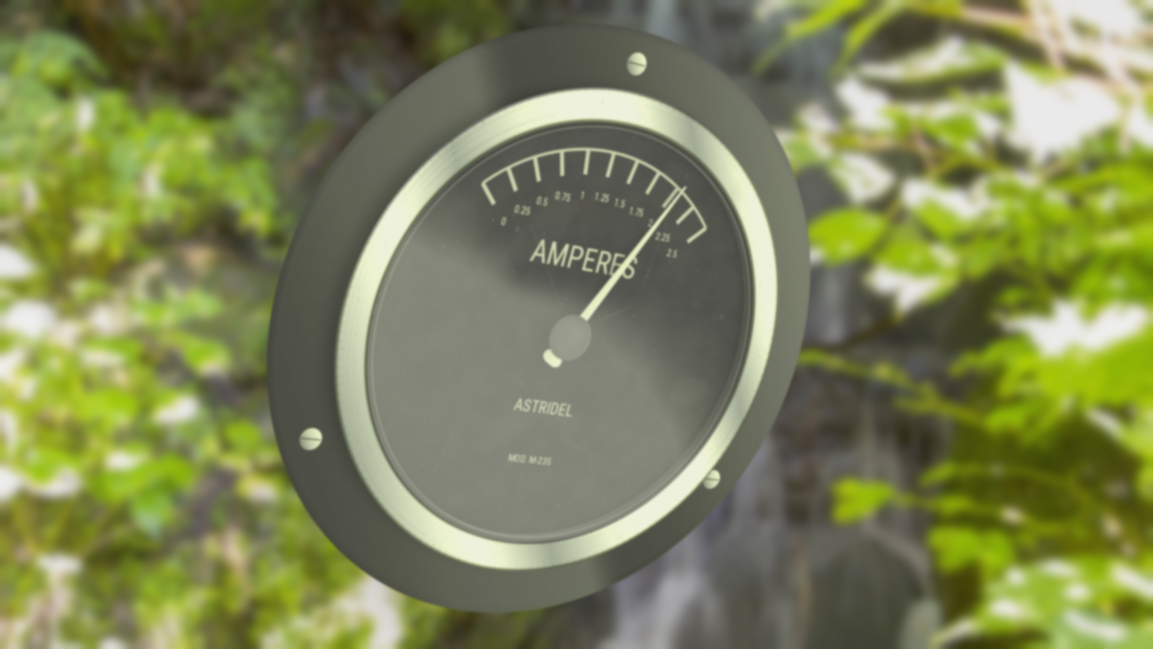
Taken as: 2 A
